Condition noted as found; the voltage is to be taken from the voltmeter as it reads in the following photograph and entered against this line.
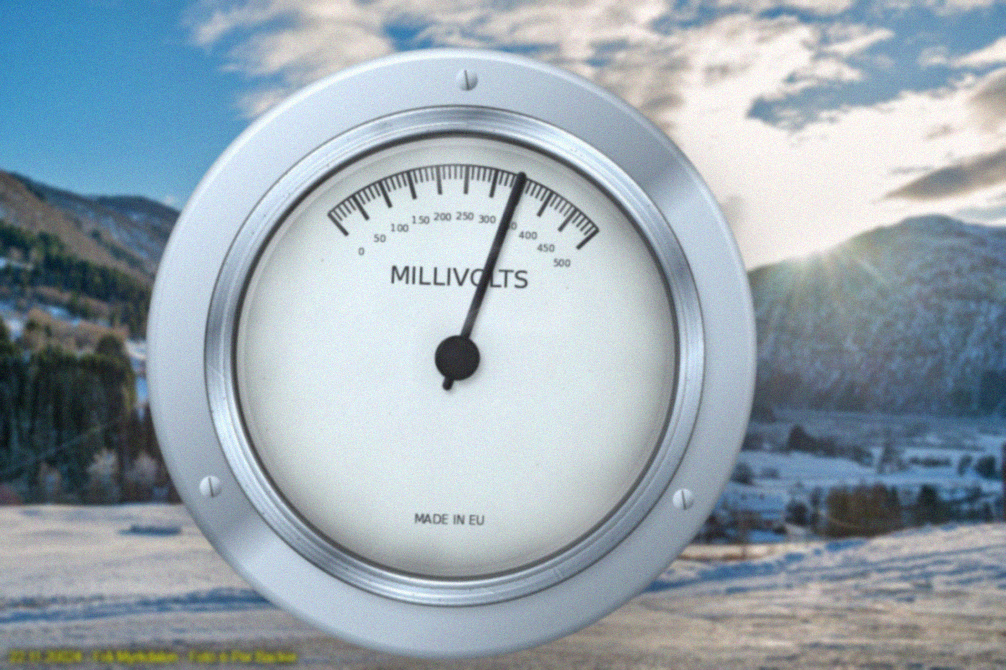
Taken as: 340 mV
